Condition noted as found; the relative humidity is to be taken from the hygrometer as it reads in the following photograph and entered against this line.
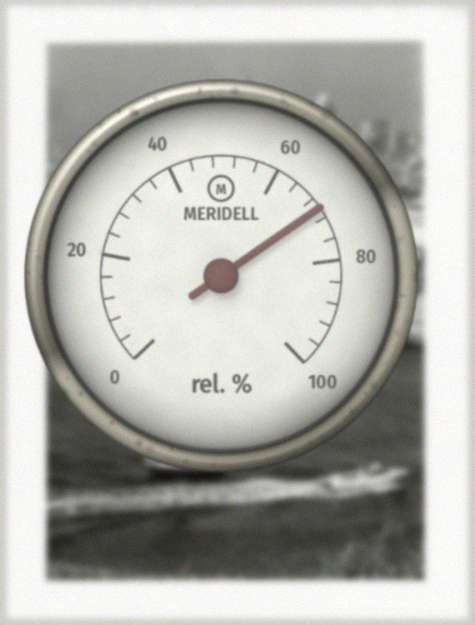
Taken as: 70 %
